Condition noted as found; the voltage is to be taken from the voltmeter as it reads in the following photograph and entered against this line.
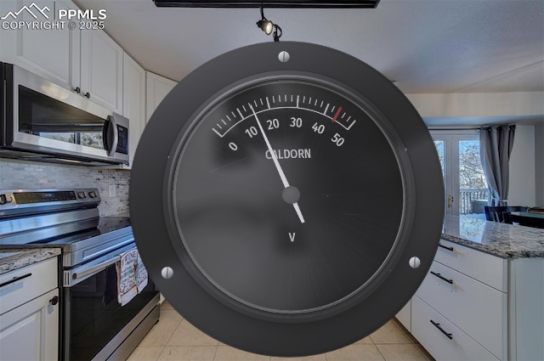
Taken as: 14 V
